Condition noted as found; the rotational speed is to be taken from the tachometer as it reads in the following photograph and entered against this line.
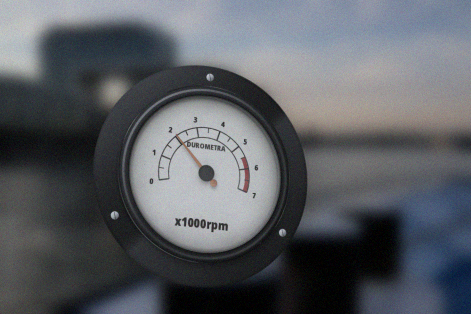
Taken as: 2000 rpm
